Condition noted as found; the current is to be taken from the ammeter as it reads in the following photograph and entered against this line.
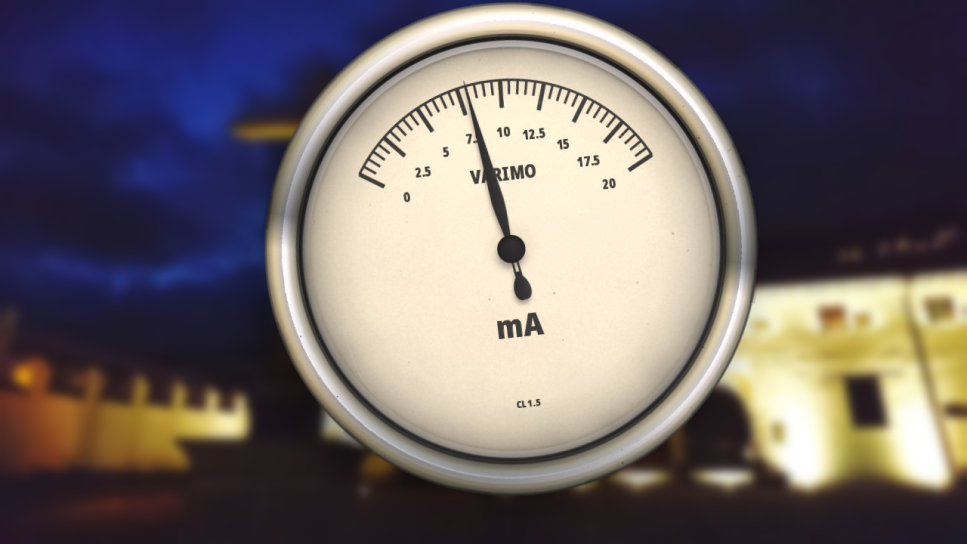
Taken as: 8 mA
